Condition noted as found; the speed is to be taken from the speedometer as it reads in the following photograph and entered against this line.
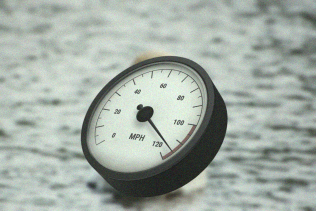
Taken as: 115 mph
